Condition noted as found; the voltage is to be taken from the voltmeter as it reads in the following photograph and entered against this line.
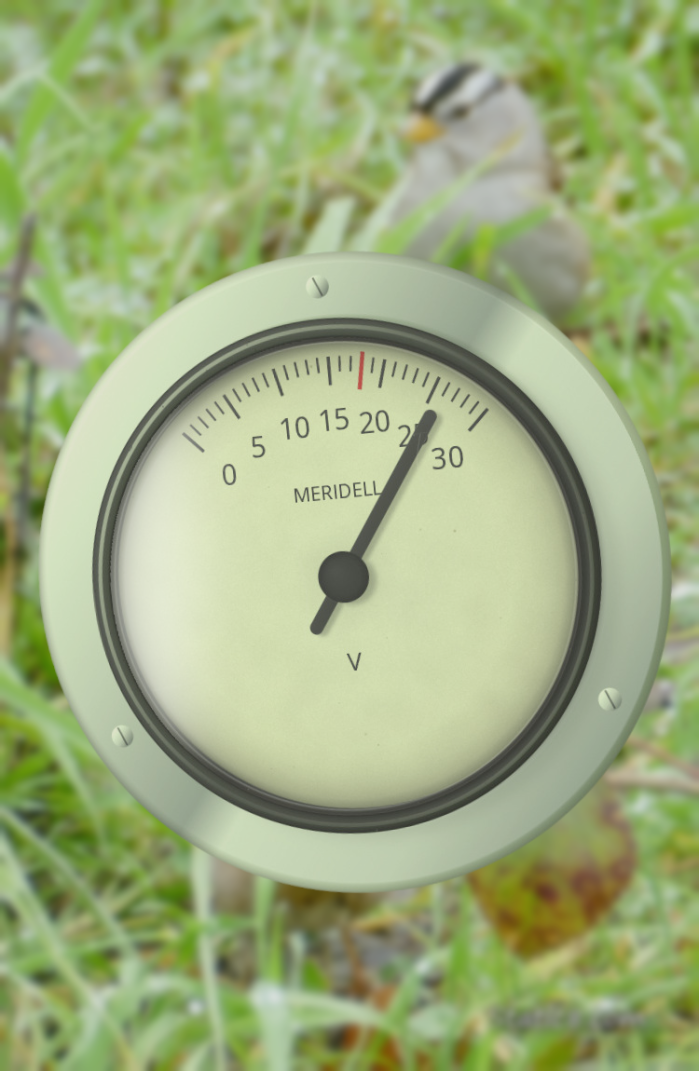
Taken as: 26 V
